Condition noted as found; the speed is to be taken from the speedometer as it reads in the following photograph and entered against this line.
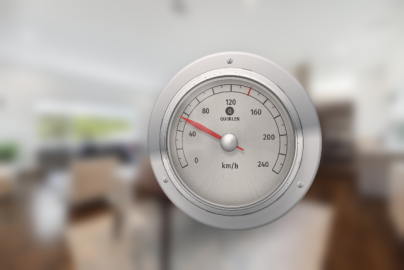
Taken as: 55 km/h
